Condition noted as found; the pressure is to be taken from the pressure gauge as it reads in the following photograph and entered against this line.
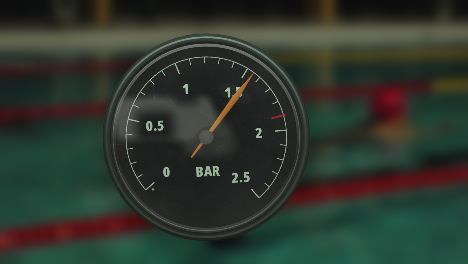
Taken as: 1.55 bar
